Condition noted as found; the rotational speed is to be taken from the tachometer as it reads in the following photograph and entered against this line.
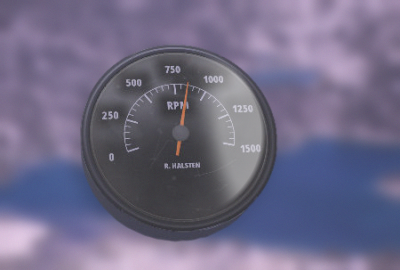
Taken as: 850 rpm
